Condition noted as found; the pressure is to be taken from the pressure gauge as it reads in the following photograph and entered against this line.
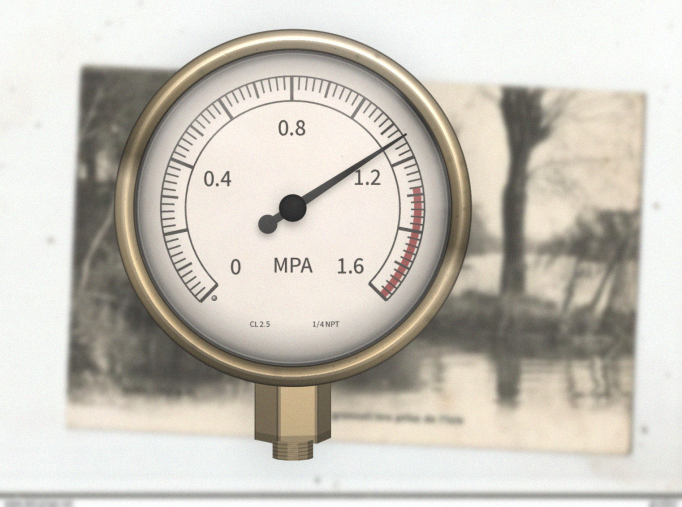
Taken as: 1.14 MPa
